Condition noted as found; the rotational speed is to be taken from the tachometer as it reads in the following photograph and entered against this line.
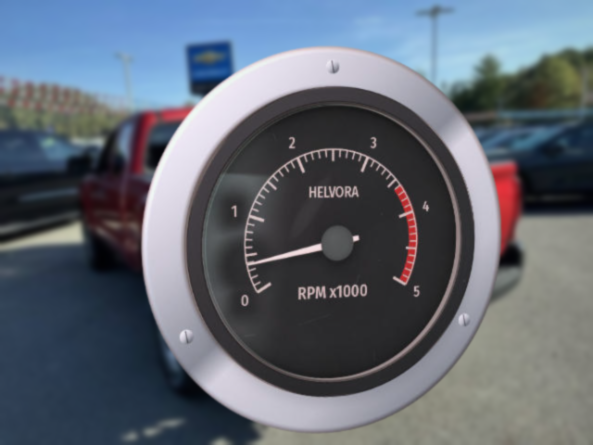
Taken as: 400 rpm
